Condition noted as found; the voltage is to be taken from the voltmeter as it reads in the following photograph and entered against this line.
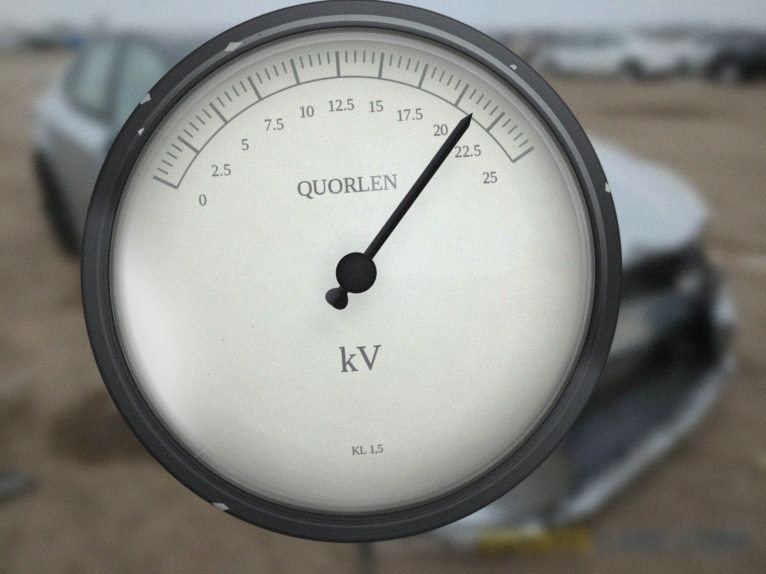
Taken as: 21 kV
